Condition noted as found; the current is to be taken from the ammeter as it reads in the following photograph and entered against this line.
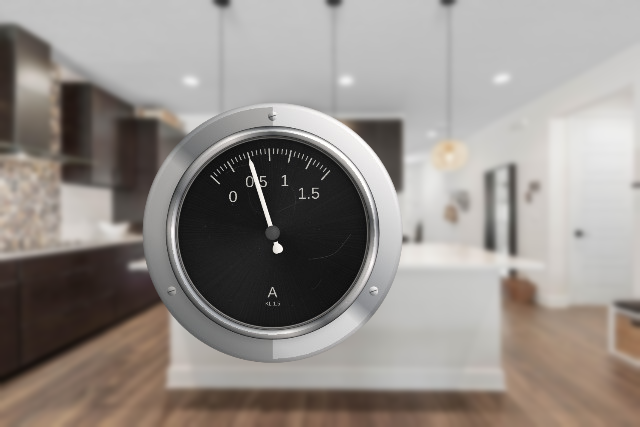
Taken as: 0.5 A
